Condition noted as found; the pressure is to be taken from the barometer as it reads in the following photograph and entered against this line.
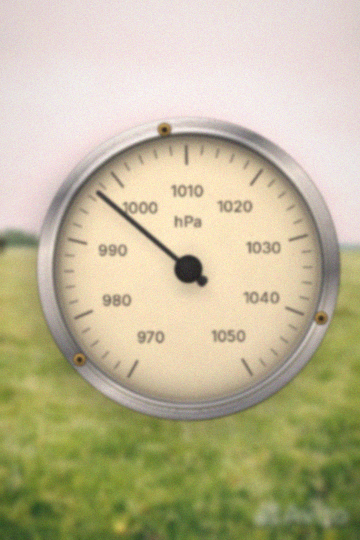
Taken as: 997 hPa
